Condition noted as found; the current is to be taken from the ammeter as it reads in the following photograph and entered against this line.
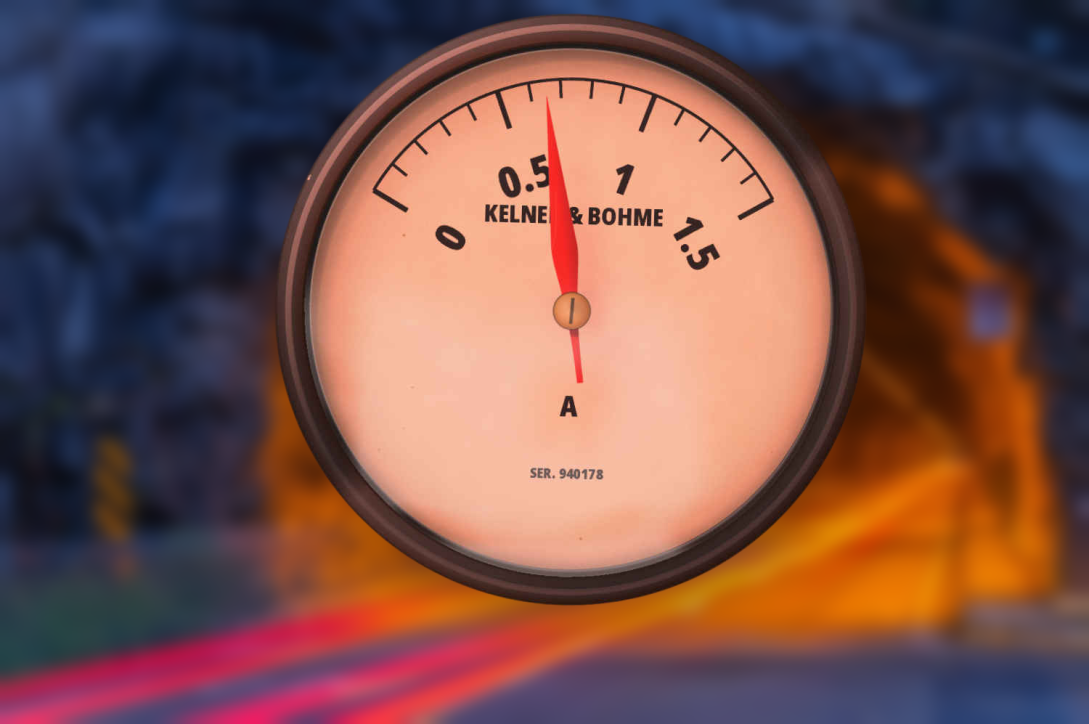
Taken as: 0.65 A
